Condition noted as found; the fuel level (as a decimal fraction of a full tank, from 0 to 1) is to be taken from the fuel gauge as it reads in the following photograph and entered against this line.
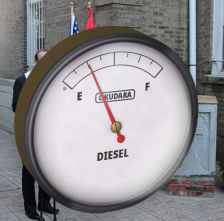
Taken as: 0.25
